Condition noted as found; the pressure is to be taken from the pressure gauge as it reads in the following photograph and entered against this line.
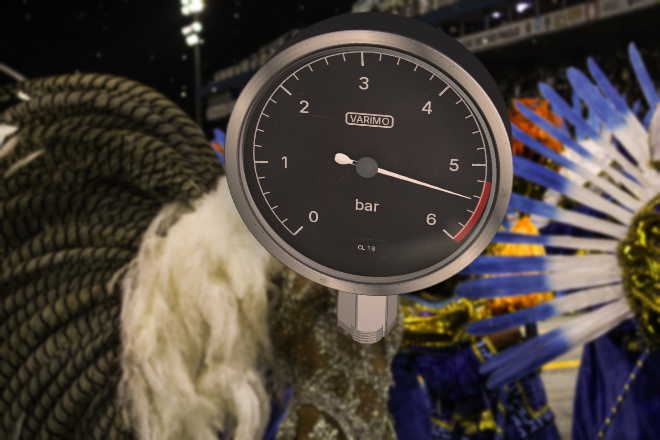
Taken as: 5.4 bar
